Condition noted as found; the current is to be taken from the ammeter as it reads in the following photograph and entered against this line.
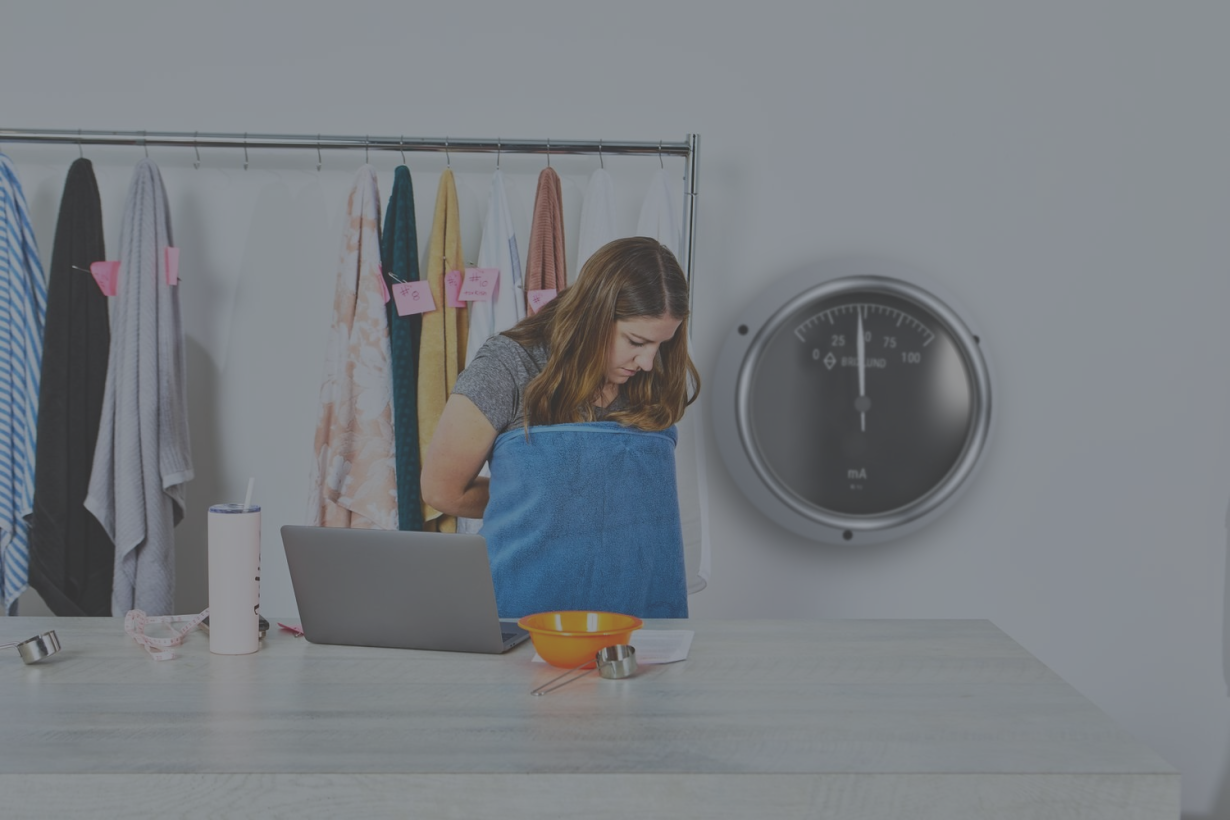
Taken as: 45 mA
